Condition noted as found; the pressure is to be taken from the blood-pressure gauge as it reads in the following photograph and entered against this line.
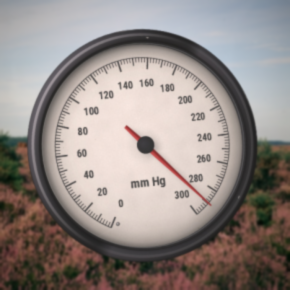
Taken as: 290 mmHg
